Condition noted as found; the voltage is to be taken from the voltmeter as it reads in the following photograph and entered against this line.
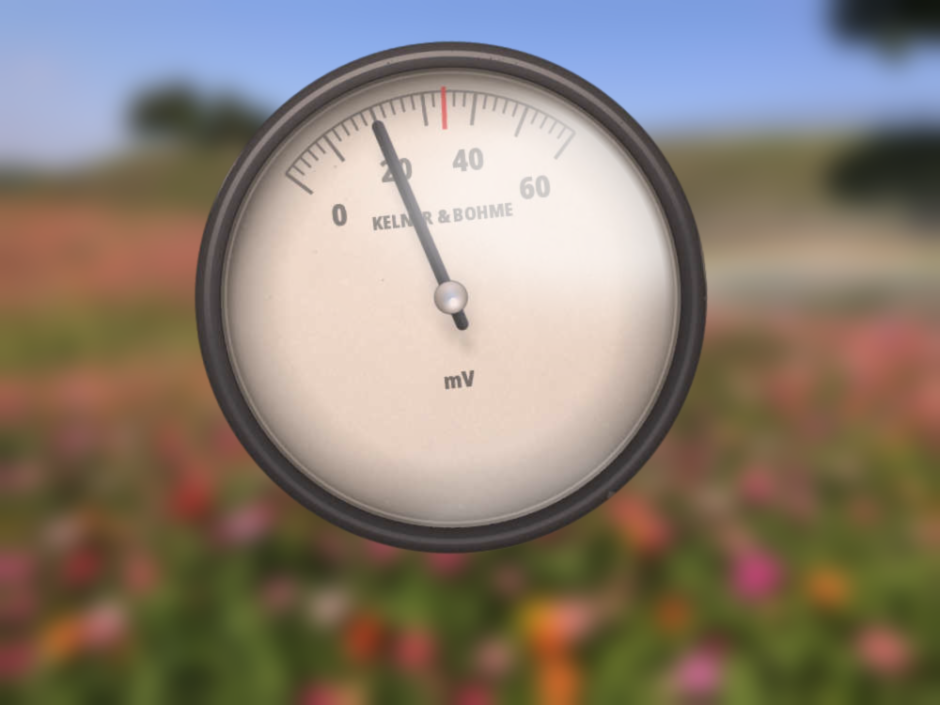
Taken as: 20 mV
